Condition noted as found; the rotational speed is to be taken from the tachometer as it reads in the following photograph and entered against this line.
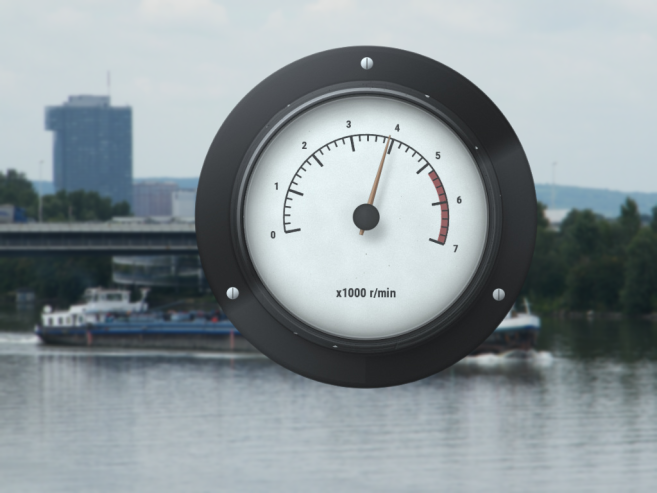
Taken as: 3900 rpm
